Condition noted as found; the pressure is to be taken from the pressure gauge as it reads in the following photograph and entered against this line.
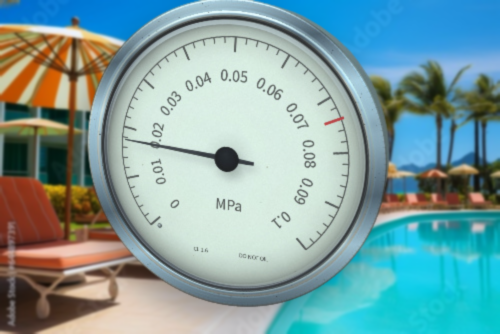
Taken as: 0.018 MPa
